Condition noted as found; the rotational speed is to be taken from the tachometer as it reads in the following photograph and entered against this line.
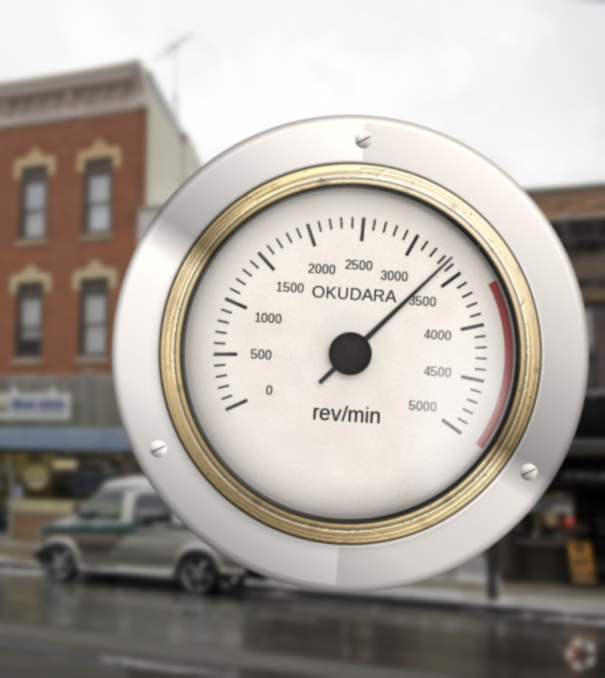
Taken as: 3350 rpm
